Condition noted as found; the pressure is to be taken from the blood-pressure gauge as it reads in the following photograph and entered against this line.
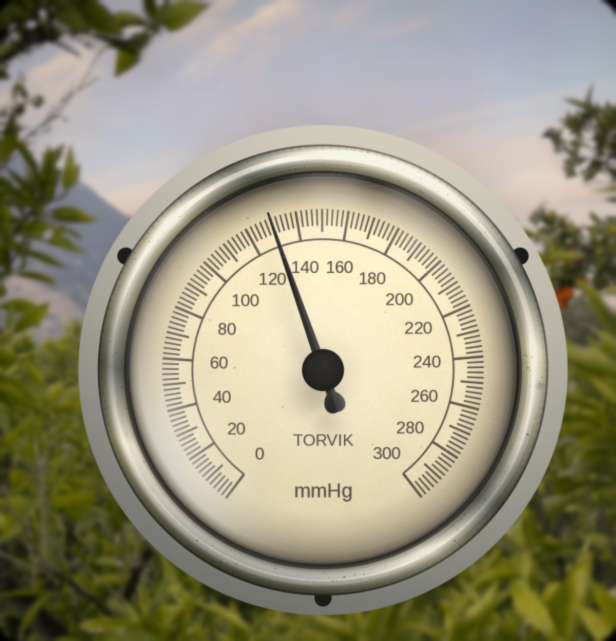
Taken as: 130 mmHg
